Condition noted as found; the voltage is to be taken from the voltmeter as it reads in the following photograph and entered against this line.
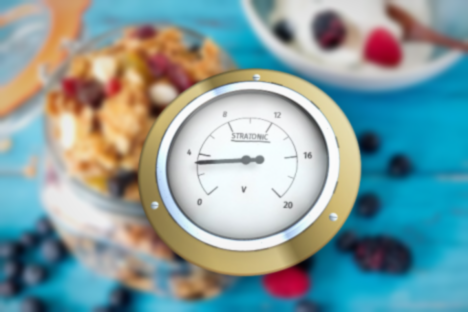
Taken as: 3 V
